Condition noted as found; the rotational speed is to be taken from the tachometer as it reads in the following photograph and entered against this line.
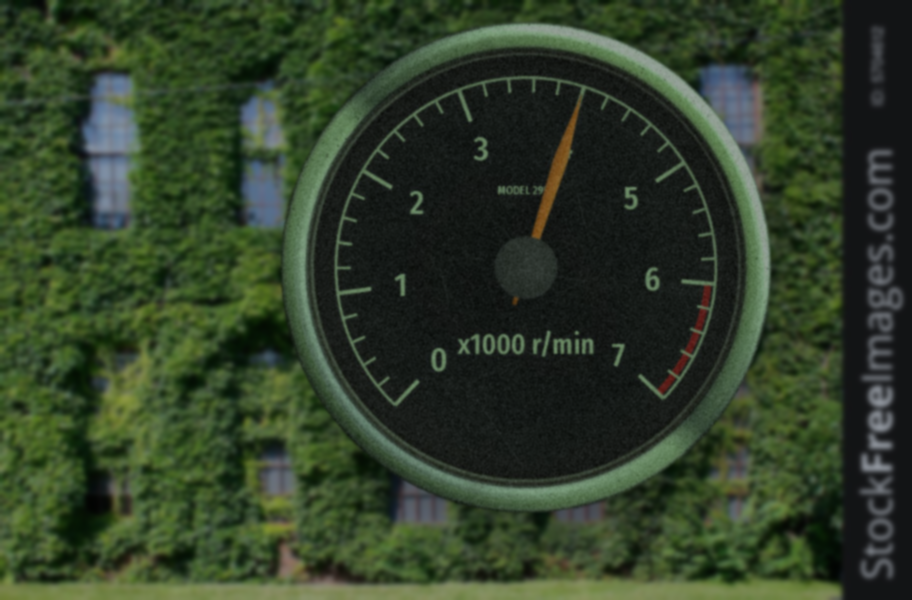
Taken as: 4000 rpm
